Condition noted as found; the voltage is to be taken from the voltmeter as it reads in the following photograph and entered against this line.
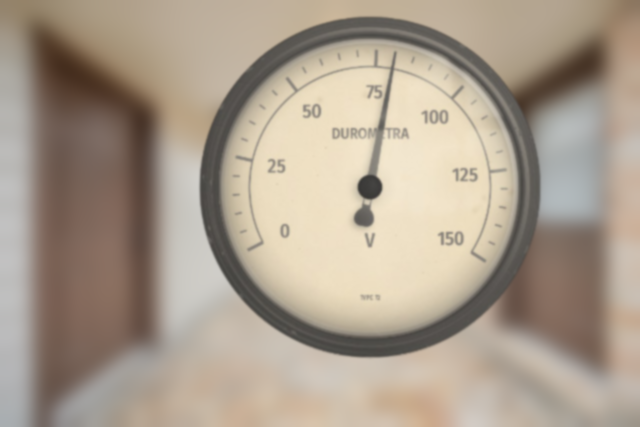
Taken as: 80 V
